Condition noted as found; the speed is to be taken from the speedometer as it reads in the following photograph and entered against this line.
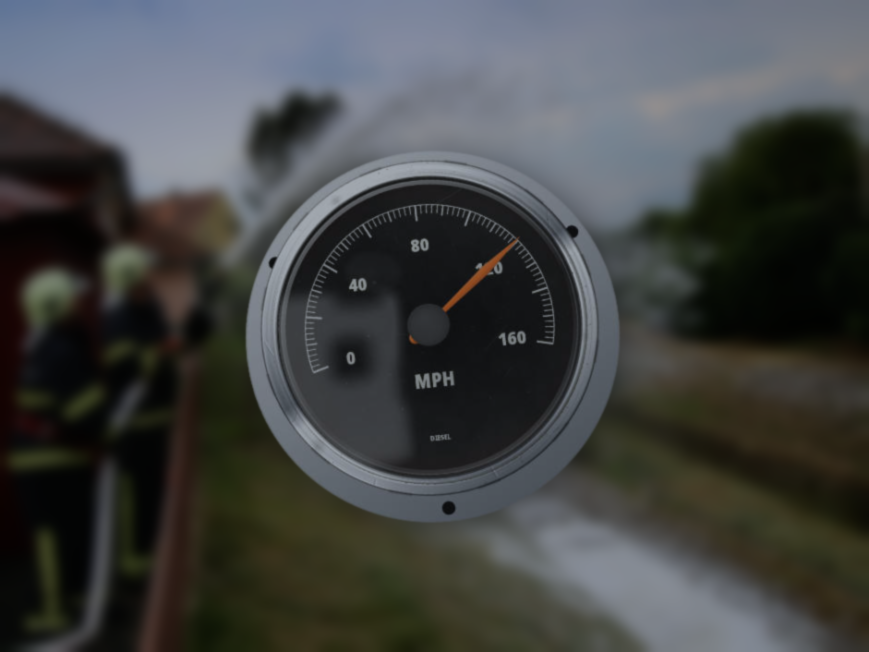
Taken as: 120 mph
